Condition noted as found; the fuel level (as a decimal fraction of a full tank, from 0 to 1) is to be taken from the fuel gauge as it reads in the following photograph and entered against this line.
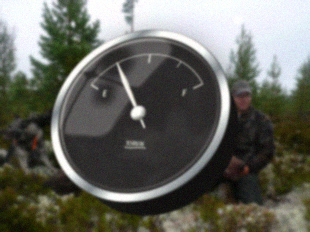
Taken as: 0.25
